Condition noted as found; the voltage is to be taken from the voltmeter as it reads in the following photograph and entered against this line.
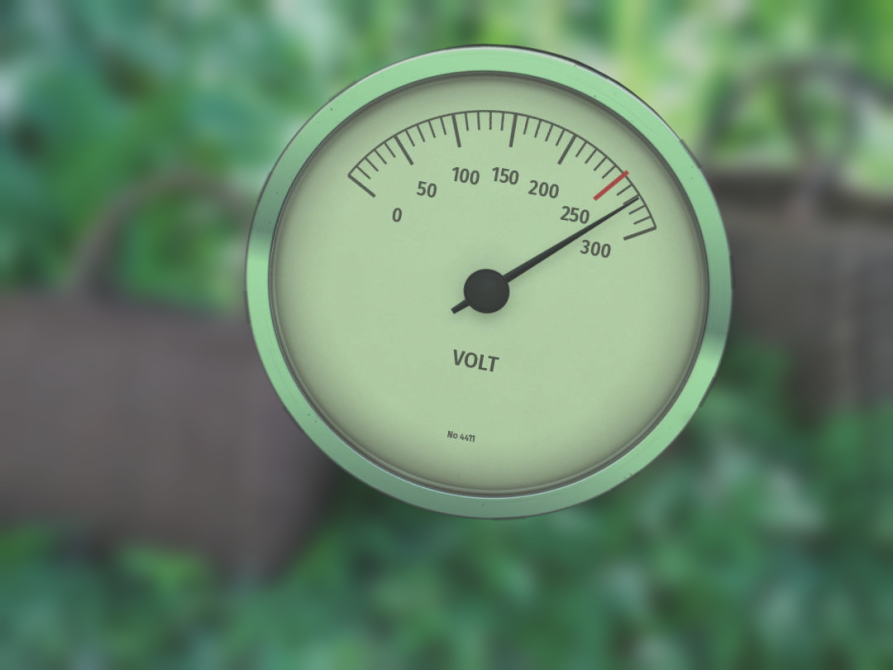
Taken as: 270 V
